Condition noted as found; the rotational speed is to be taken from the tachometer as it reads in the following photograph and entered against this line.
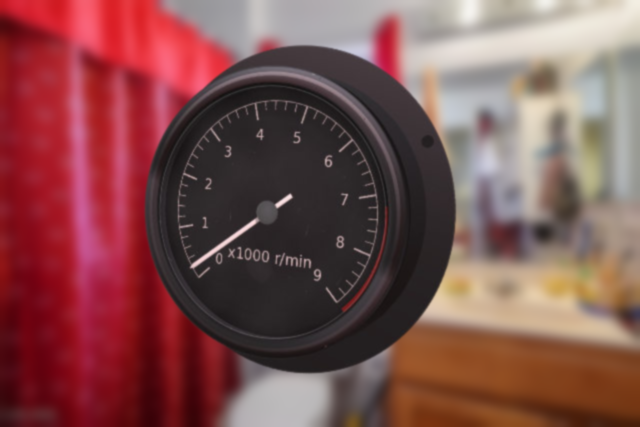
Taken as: 200 rpm
